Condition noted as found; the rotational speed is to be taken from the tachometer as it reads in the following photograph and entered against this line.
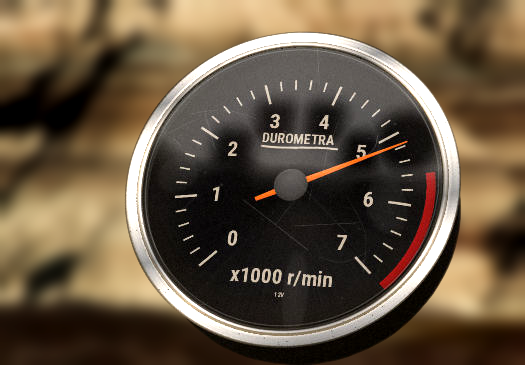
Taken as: 5200 rpm
